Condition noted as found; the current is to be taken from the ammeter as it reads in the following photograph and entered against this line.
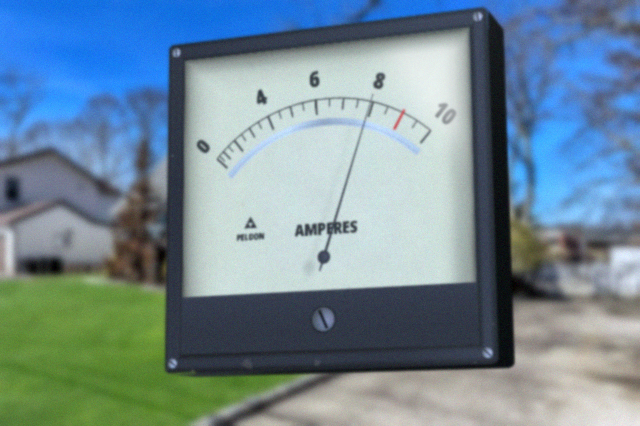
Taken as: 8 A
